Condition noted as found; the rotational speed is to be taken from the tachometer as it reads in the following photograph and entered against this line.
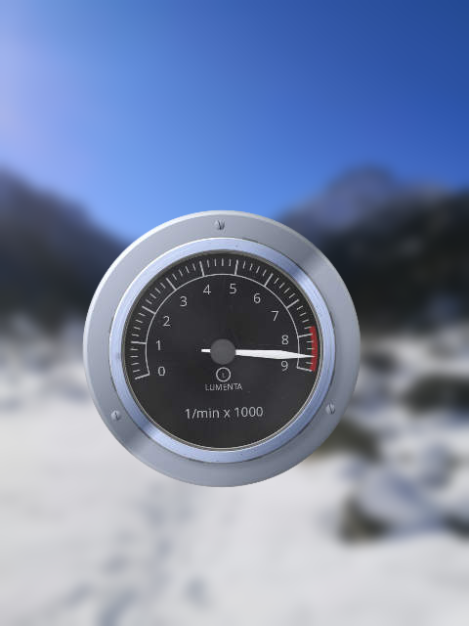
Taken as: 8600 rpm
